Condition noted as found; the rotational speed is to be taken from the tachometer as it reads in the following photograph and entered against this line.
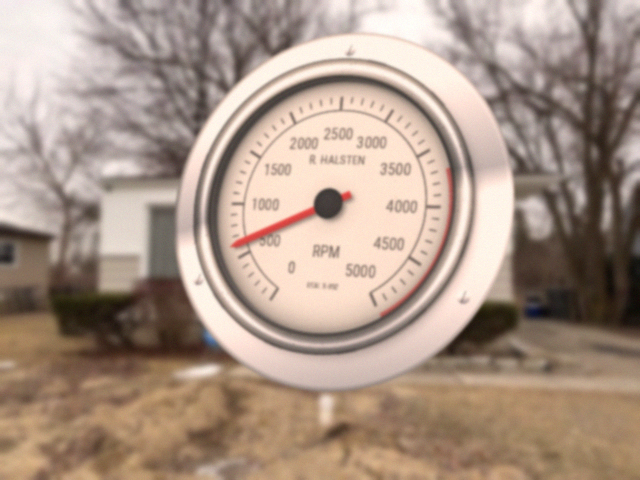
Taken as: 600 rpm
